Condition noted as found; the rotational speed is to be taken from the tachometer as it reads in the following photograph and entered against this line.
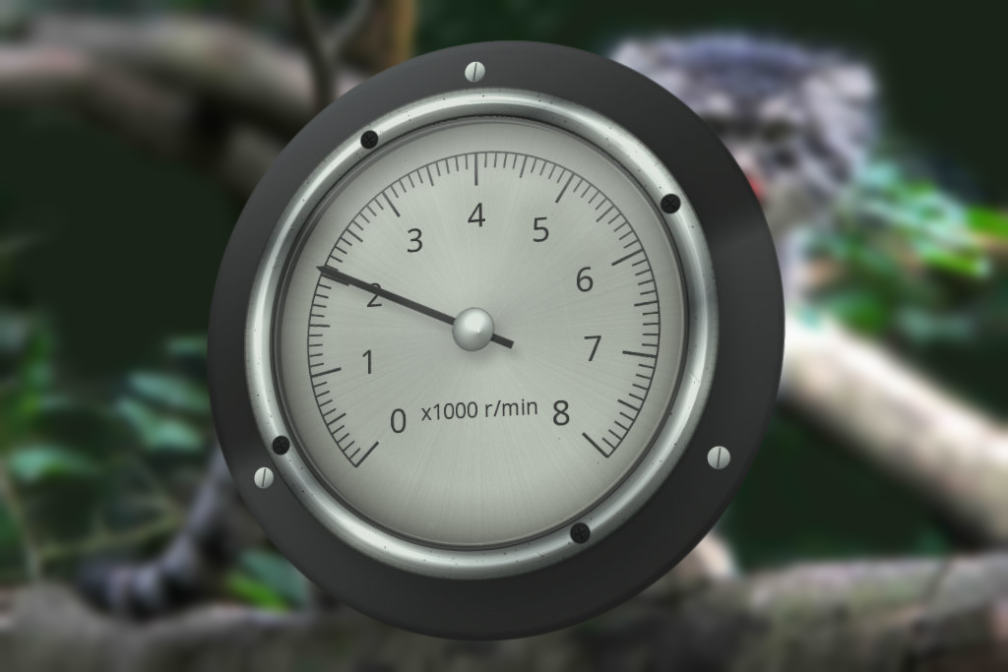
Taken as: 2050 rpm
